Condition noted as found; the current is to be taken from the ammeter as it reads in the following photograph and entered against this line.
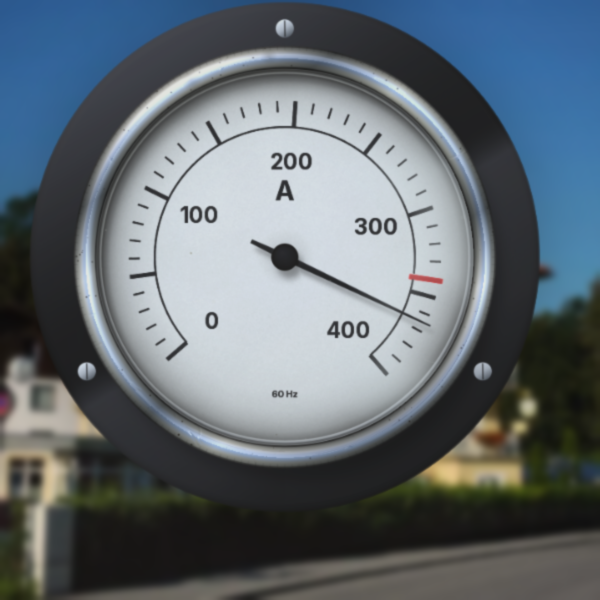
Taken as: 365 A
